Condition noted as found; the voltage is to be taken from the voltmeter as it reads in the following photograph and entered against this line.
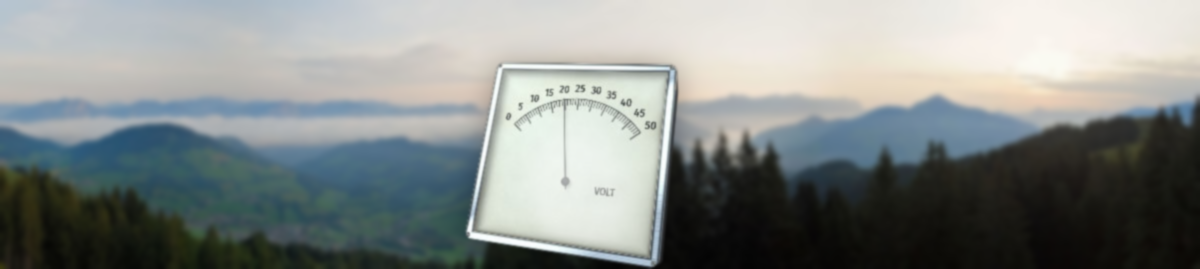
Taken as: 20 V
